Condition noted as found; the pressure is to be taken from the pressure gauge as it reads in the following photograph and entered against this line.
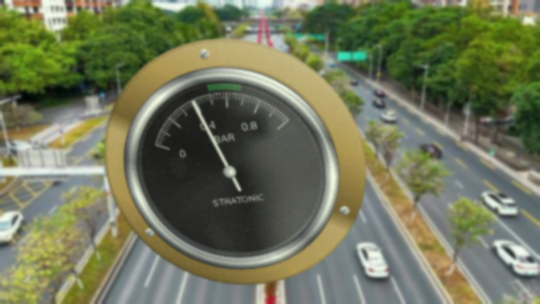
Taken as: 0.4 bar
